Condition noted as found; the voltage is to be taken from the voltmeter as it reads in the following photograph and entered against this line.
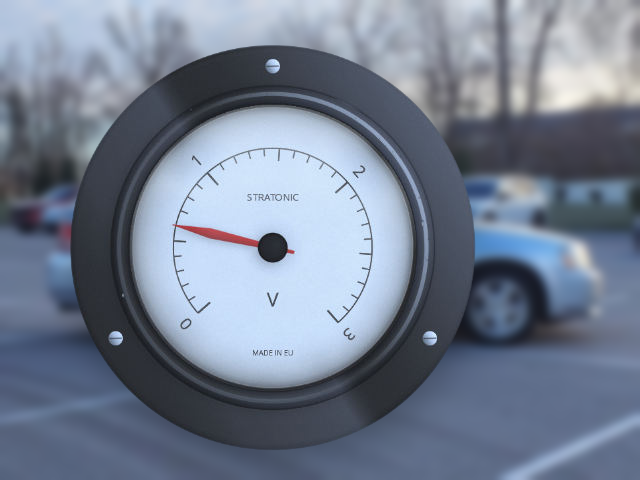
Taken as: 0.6 V
